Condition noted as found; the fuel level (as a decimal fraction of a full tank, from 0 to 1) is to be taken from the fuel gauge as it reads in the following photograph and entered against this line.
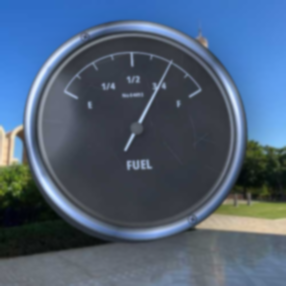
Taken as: 0.75
